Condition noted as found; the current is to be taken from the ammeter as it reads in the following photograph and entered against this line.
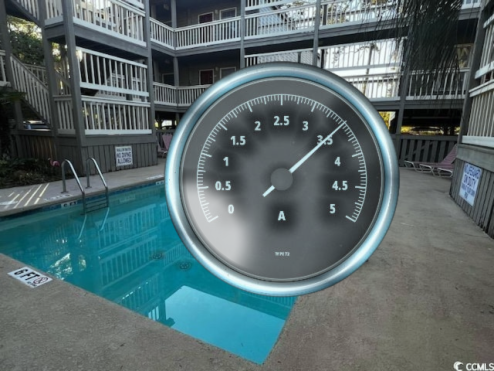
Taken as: 3.5 A
